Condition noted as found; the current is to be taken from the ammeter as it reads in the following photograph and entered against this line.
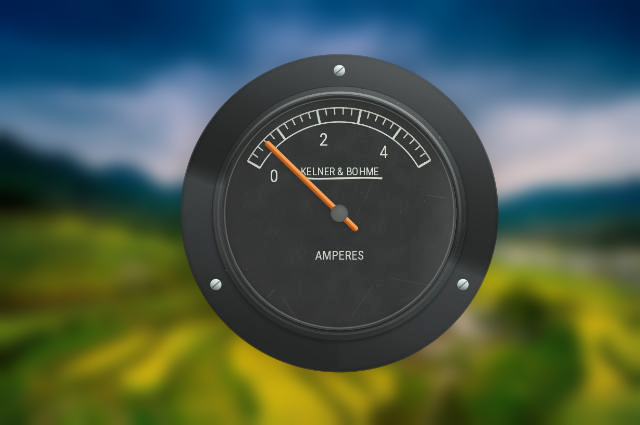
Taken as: 0.6 A
